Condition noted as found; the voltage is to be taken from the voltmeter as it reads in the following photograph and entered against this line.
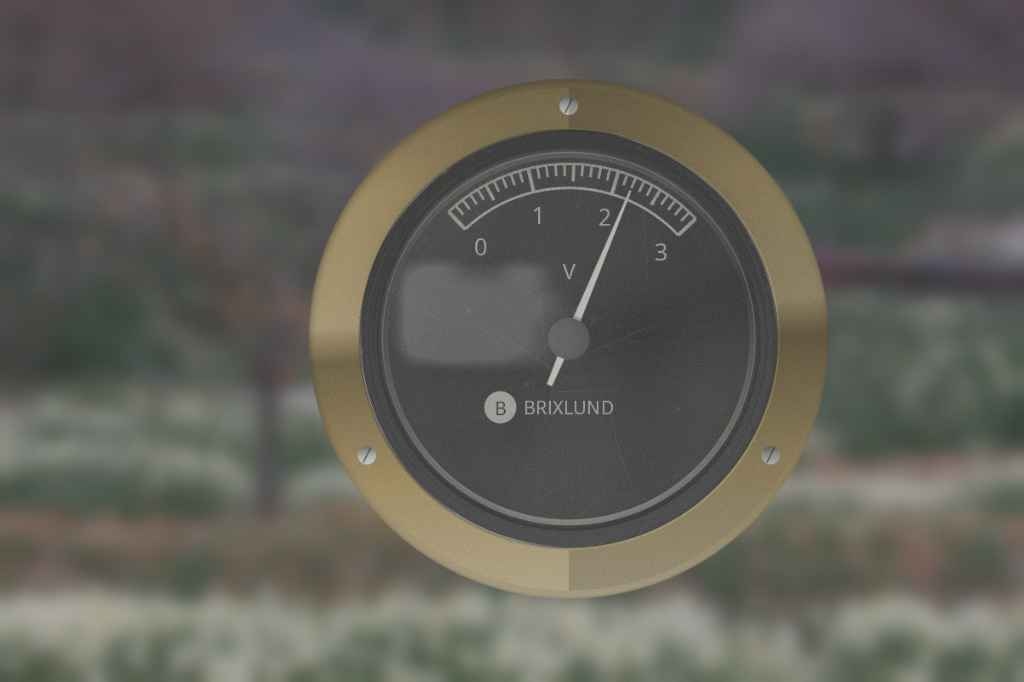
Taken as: 2.2 V
